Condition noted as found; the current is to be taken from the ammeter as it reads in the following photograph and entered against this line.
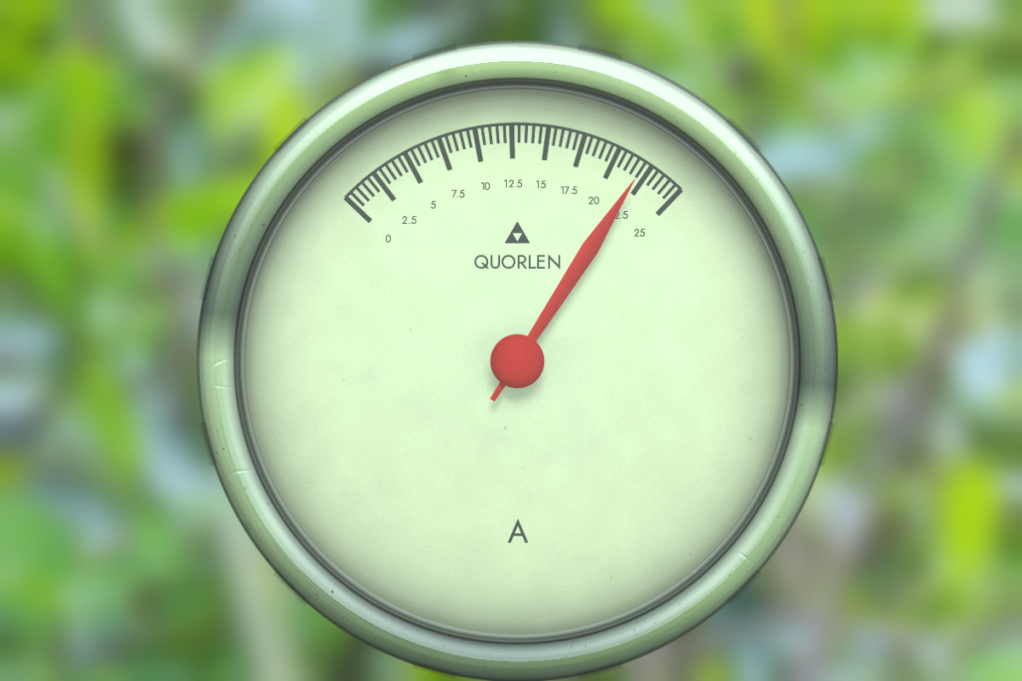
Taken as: 22 A
